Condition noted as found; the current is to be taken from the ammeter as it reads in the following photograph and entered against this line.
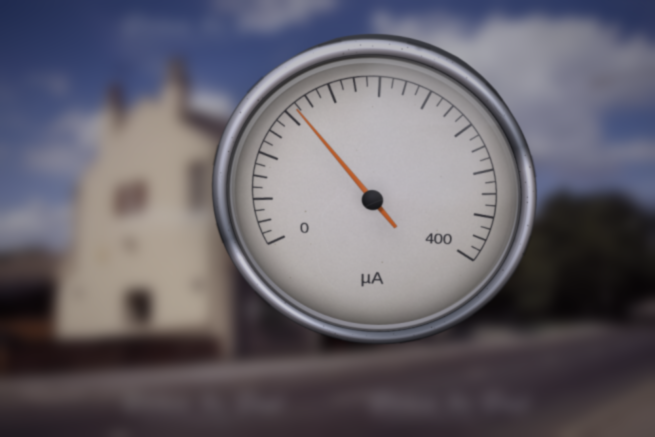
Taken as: 130 µA
